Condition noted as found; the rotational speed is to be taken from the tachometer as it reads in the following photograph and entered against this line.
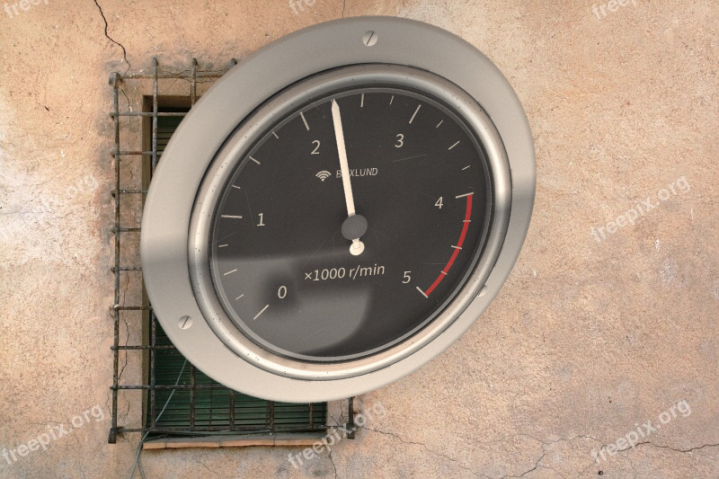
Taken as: 2250 rpm
